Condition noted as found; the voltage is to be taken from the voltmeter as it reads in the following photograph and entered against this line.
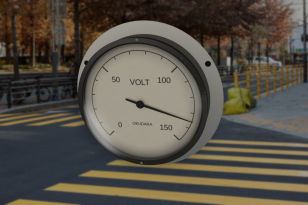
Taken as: 135 V
